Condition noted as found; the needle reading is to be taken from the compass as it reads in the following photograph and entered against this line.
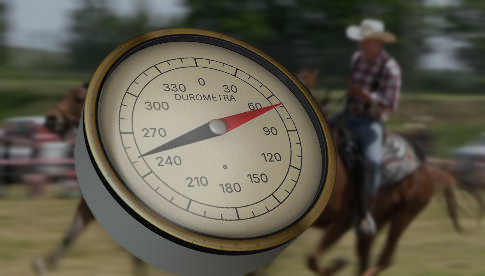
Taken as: 70 °
